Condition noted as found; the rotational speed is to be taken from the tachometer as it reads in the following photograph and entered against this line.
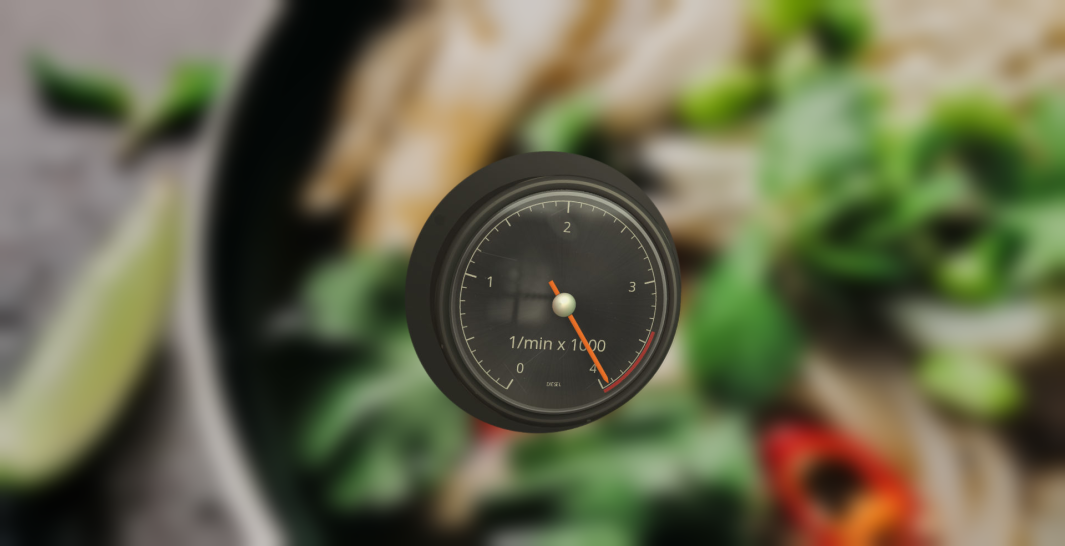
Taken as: 3950 rpm
